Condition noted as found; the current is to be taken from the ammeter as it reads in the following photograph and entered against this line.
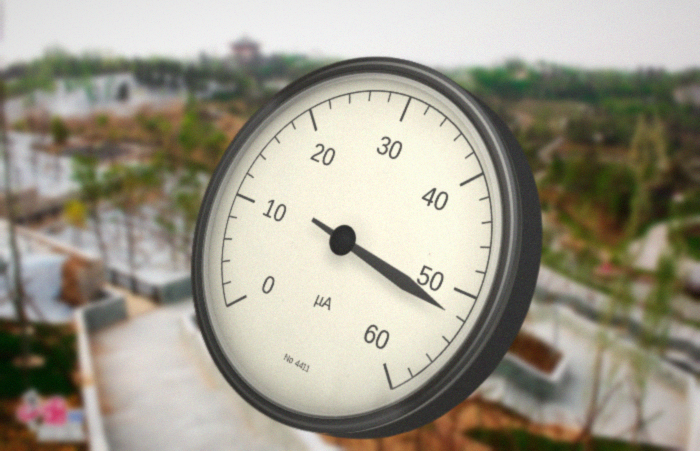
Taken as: 52 µA
